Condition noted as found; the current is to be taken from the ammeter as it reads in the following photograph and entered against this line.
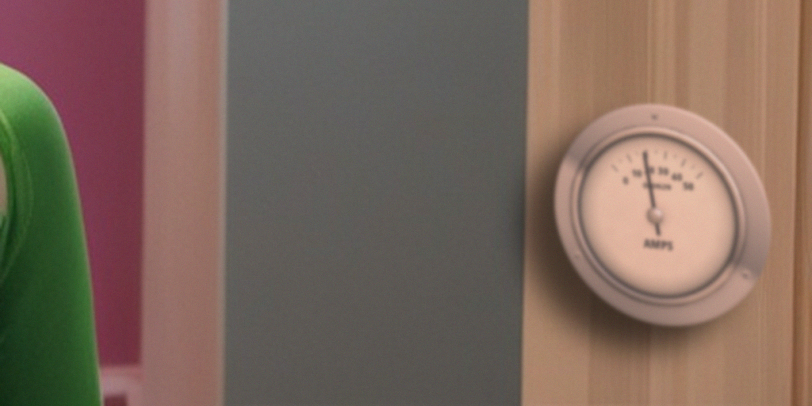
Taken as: 20 A
